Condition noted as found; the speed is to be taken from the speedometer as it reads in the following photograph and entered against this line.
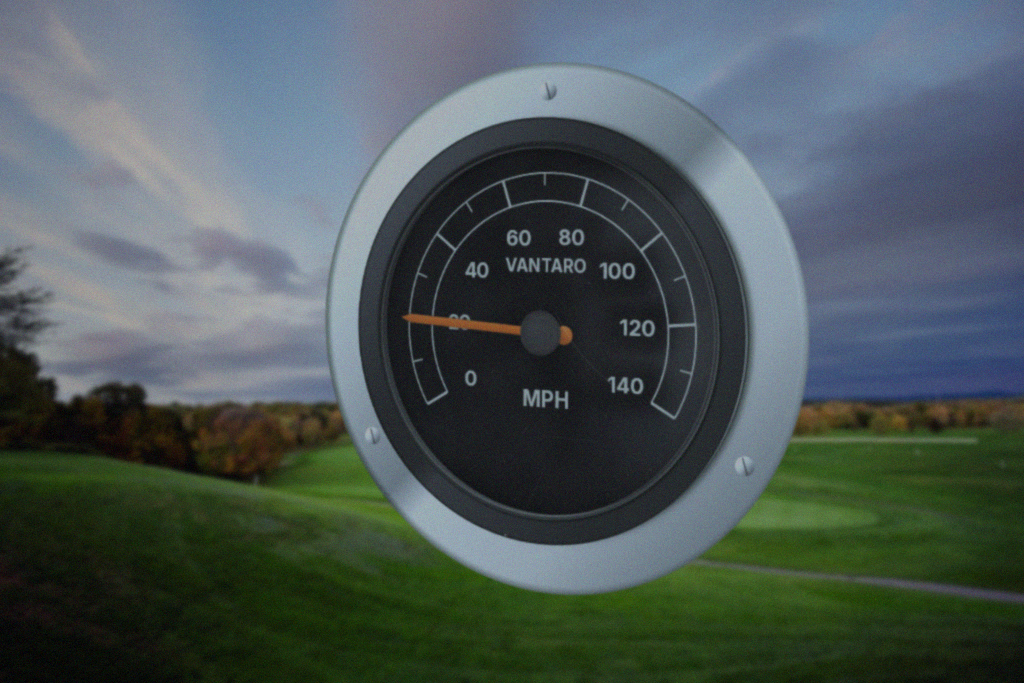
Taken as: 20 mph
